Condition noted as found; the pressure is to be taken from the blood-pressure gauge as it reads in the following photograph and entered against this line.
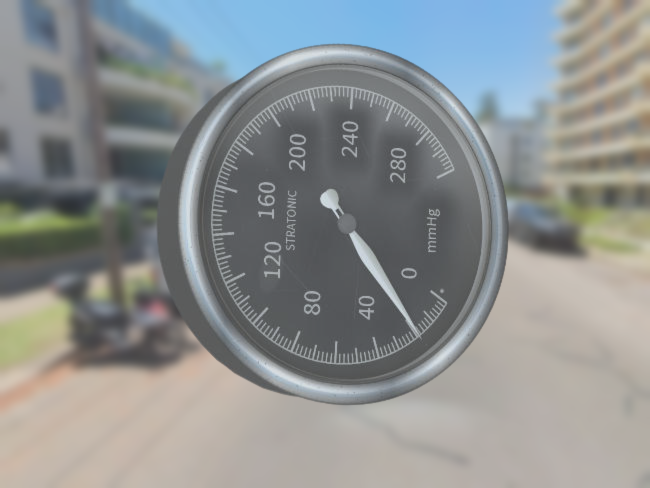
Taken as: 20 mmHg
